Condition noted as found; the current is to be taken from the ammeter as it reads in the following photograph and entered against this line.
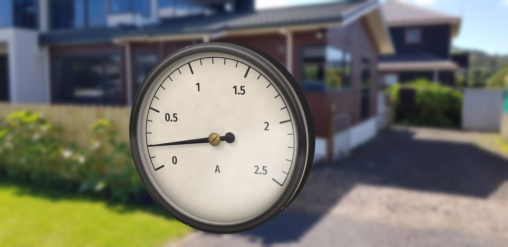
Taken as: 0.2 A
